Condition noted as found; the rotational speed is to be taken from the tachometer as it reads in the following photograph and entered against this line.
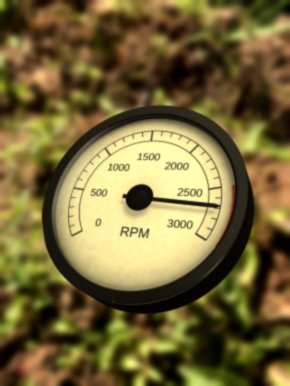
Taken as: 2700 rpm
